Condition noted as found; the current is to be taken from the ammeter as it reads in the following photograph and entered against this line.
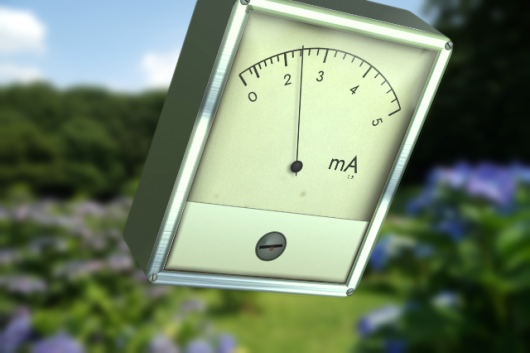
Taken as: 2.4 mA
